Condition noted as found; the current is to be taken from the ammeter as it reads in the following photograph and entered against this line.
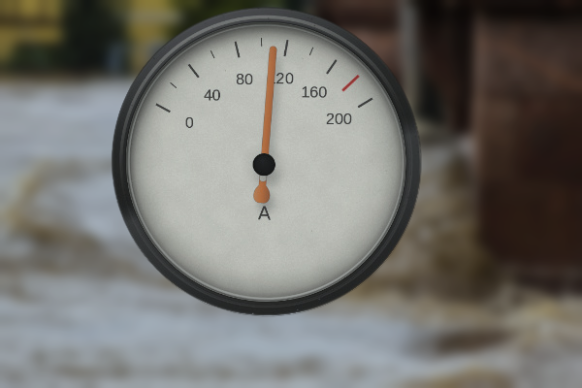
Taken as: 110 A
